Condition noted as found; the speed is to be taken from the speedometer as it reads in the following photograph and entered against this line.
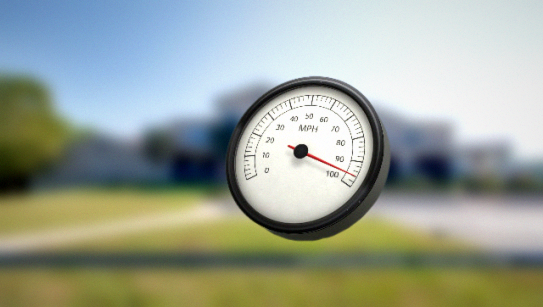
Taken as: 96 mph
